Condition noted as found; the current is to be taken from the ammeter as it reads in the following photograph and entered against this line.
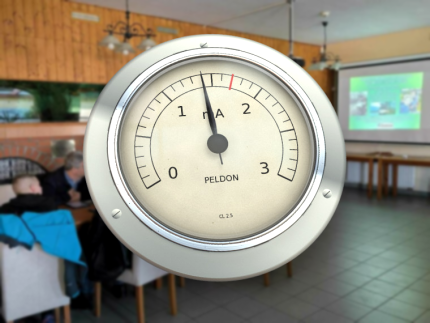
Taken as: 1.4 mA
